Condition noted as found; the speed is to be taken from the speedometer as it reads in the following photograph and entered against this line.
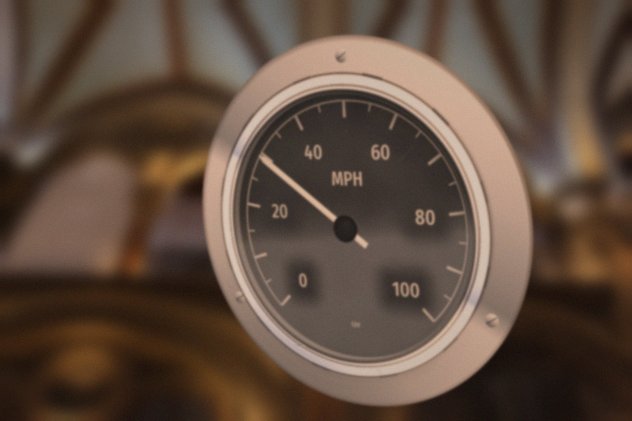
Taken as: 30 mph
